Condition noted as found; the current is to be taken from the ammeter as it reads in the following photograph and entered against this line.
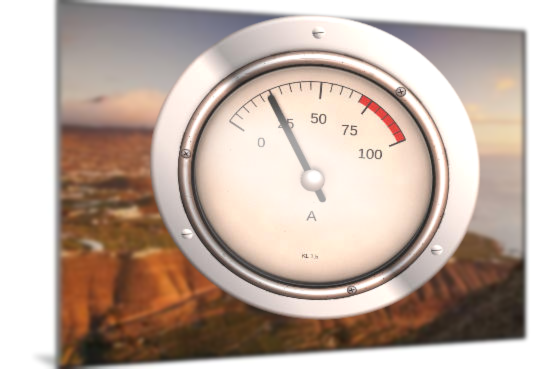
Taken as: 25 A
